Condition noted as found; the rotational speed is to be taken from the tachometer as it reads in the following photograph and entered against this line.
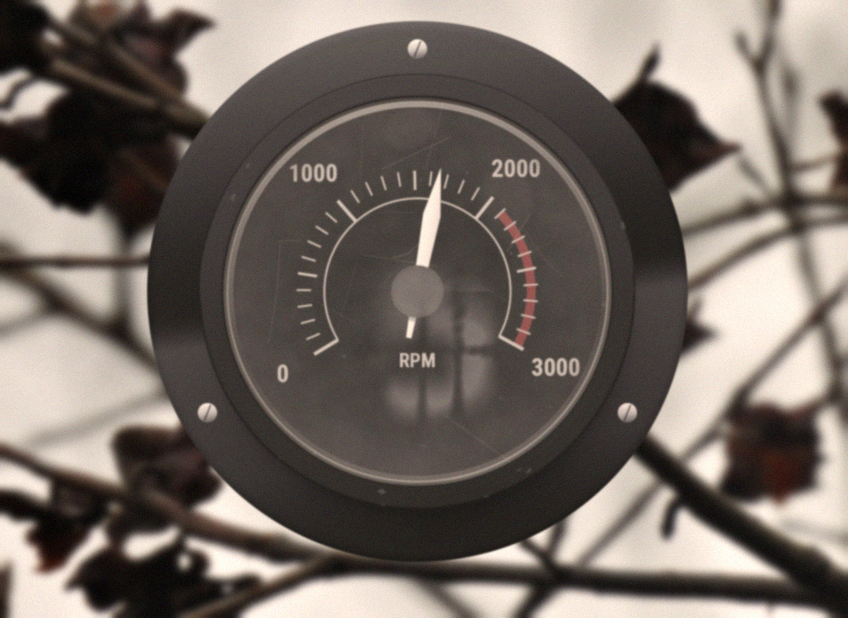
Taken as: 1650 rpm
